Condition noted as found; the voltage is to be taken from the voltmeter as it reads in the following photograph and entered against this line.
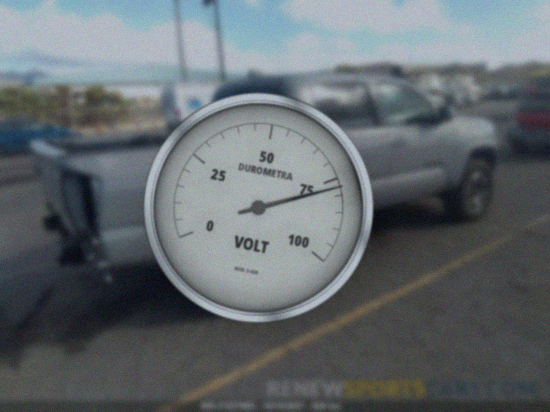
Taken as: 77.5 V
